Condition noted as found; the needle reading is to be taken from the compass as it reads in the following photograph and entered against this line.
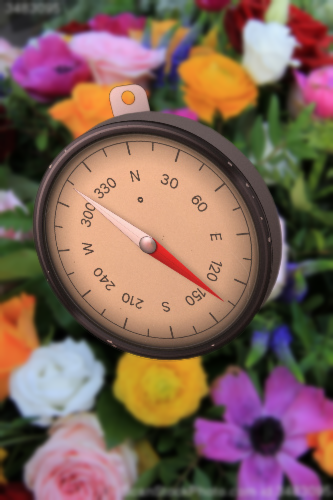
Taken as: 135 °
